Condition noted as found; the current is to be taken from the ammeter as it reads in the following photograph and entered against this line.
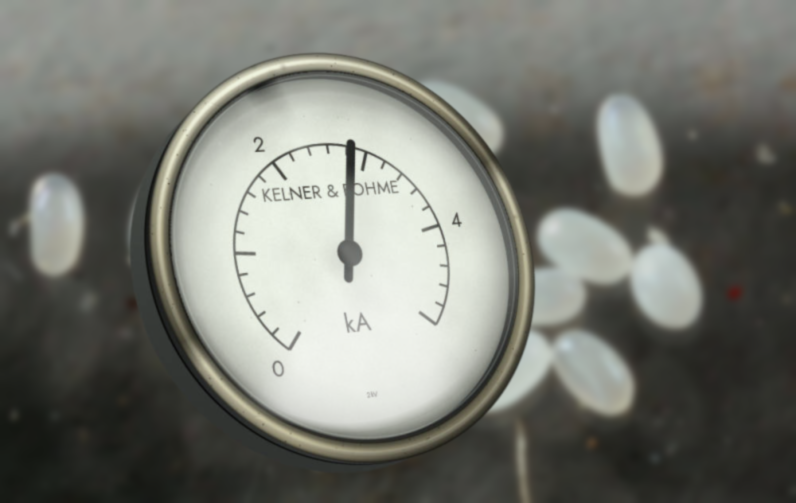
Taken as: 2.8 kA
